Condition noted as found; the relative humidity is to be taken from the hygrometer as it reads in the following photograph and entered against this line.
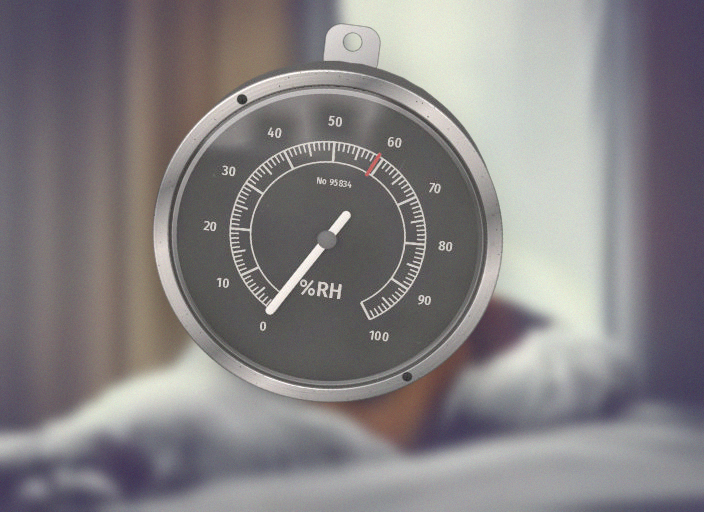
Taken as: 1 %
